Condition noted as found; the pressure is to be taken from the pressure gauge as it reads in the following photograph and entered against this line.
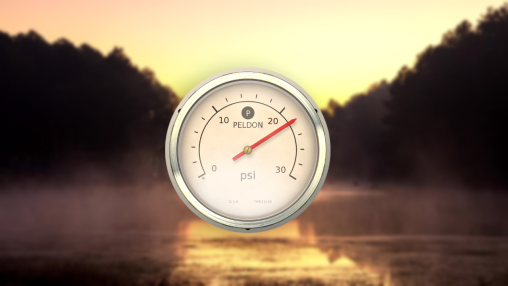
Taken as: 22 psi
